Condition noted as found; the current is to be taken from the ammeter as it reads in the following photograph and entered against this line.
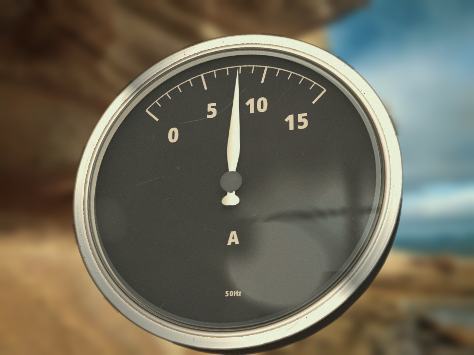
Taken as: 8 A
